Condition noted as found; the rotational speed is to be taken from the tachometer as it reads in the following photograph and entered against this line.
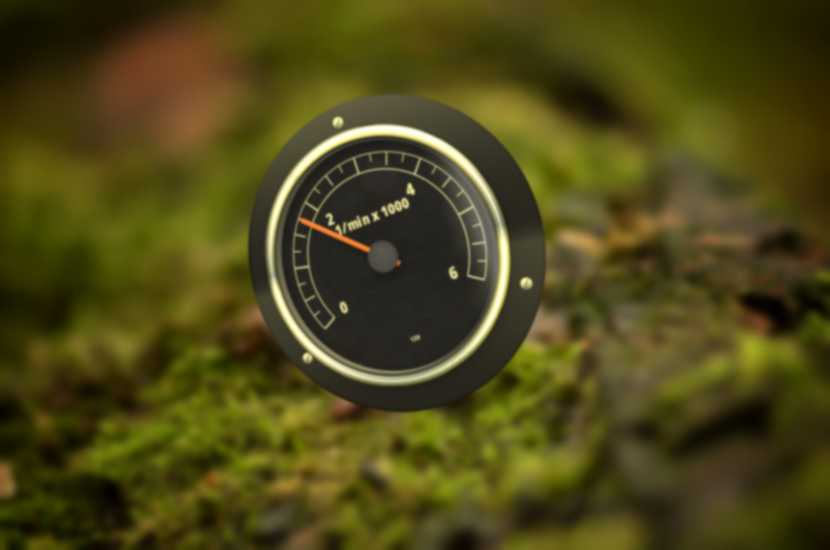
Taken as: 1750 rpm
